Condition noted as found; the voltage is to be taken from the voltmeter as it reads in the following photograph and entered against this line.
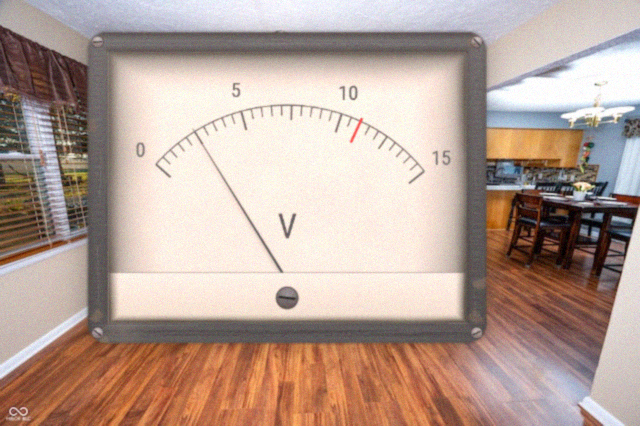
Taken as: 2.5 V
